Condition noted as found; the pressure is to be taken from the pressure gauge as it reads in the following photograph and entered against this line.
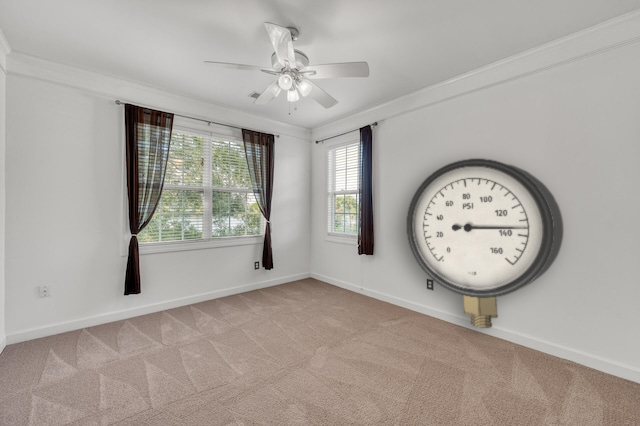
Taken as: 135 psi
